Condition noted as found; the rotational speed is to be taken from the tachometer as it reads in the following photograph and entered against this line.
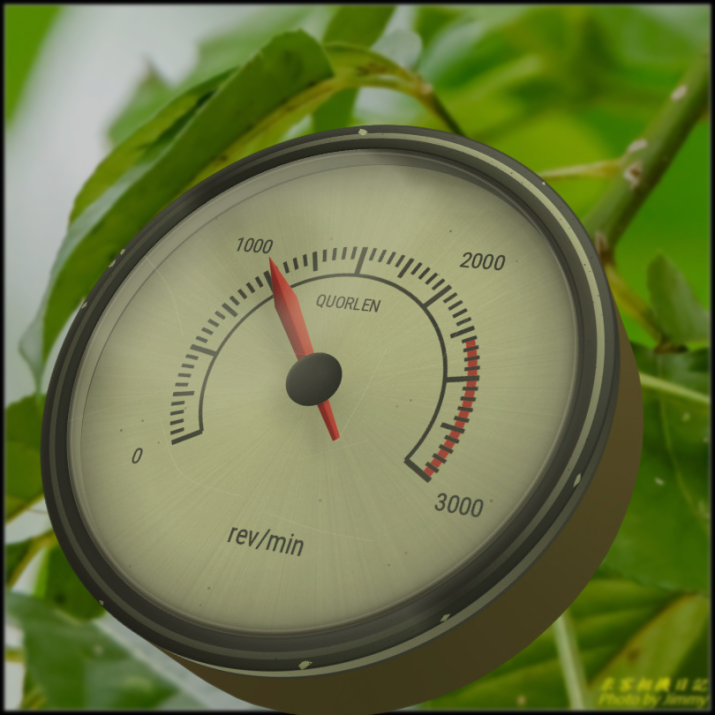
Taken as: 1050 rpm
